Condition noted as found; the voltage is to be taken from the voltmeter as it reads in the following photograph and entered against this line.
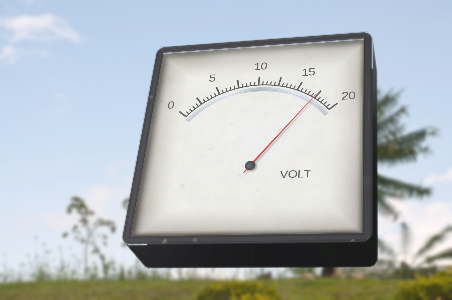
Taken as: 17.5 V
